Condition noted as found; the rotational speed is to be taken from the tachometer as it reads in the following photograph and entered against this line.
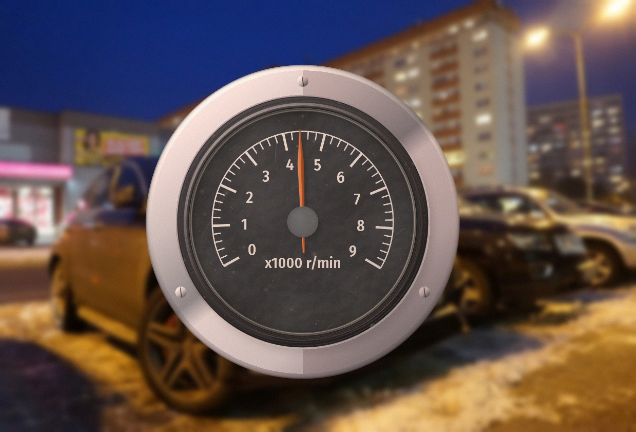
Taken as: 4400 rpm
